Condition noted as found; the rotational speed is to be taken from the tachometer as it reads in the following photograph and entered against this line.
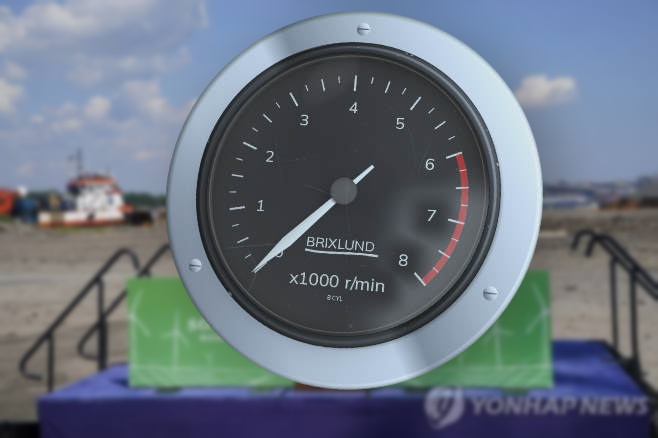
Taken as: 0 rpm
